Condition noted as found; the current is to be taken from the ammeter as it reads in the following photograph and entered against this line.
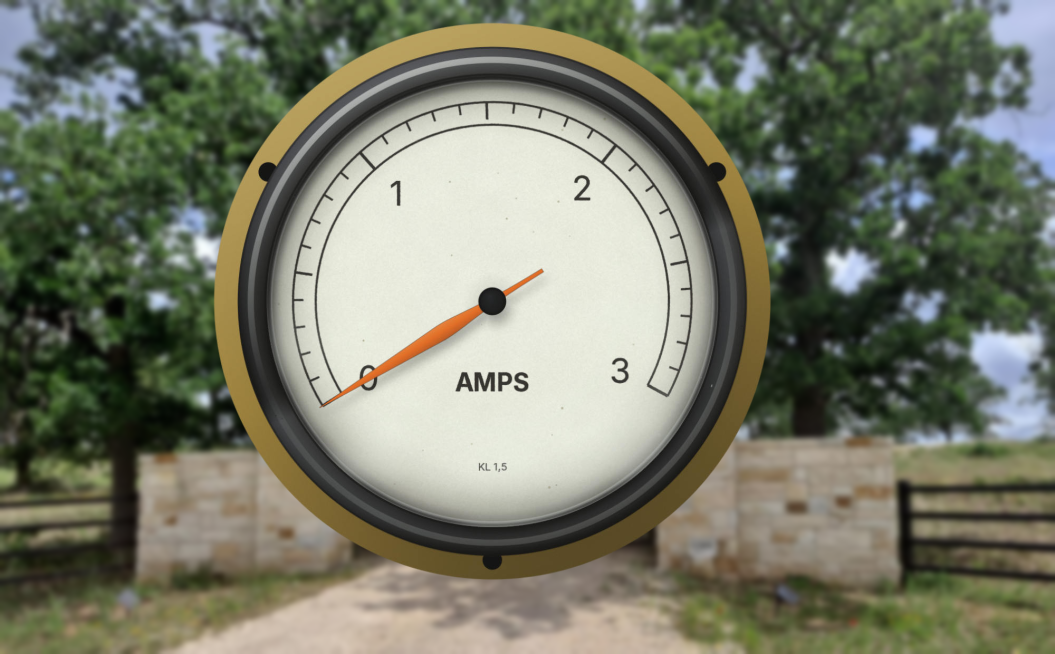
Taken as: 0 A
